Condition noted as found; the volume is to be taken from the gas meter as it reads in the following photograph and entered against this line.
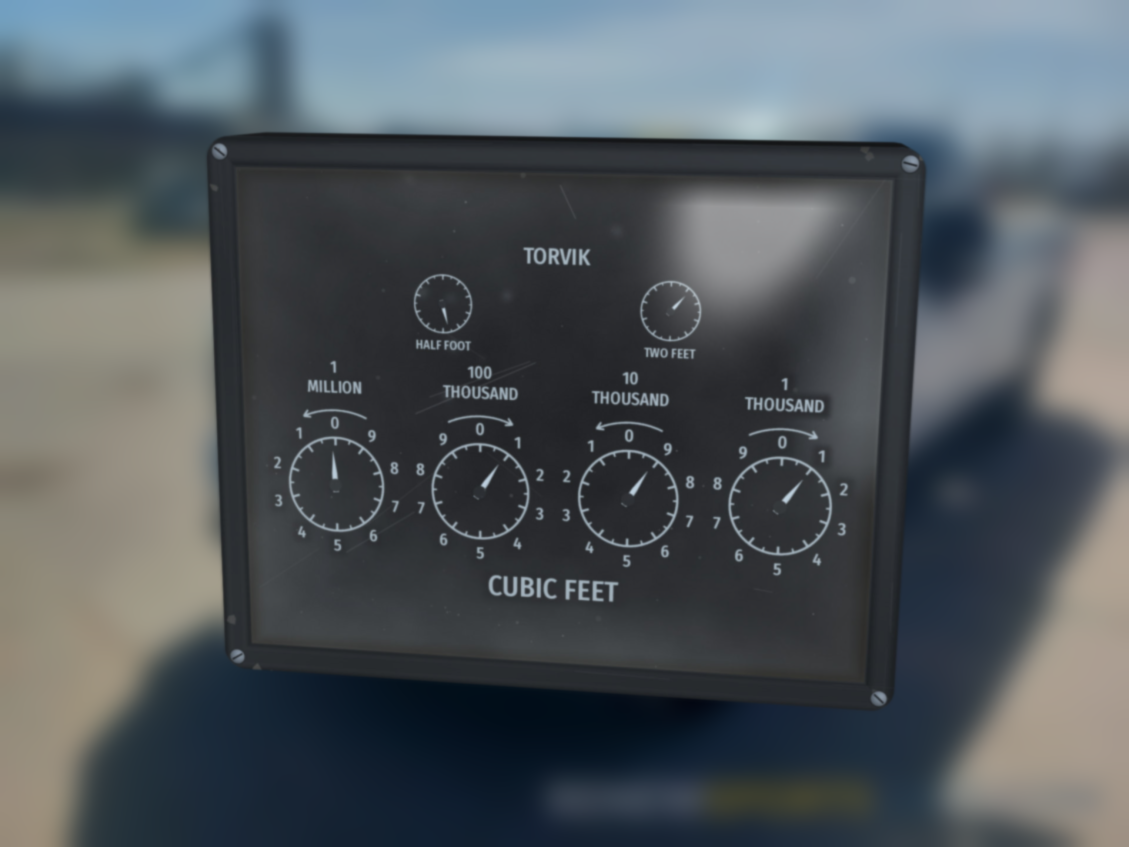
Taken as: 9100 ft³
